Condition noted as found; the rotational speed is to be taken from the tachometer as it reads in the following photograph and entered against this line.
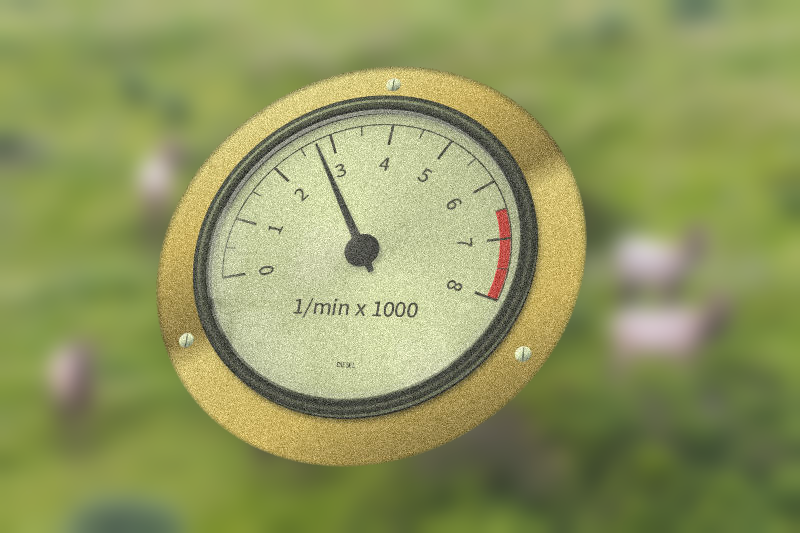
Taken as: 2750 rpm
